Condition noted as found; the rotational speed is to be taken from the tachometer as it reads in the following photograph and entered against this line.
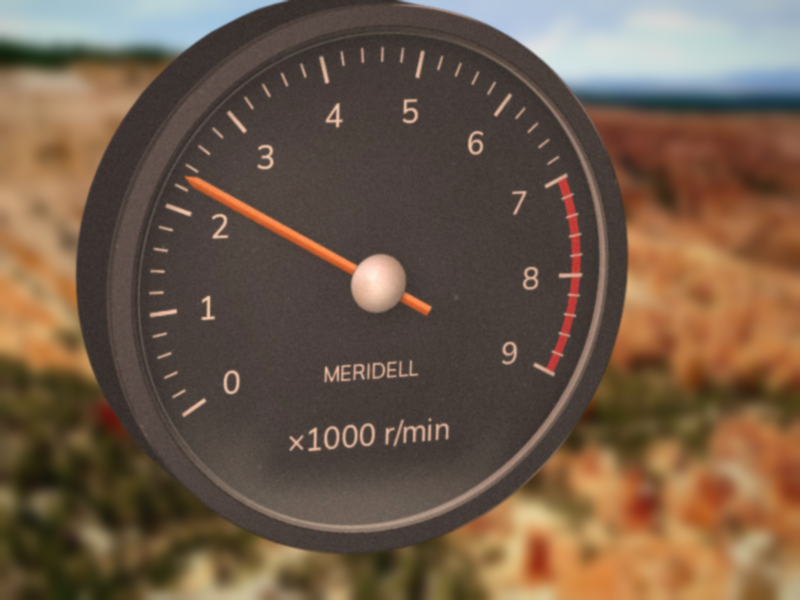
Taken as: 2300 rpm
